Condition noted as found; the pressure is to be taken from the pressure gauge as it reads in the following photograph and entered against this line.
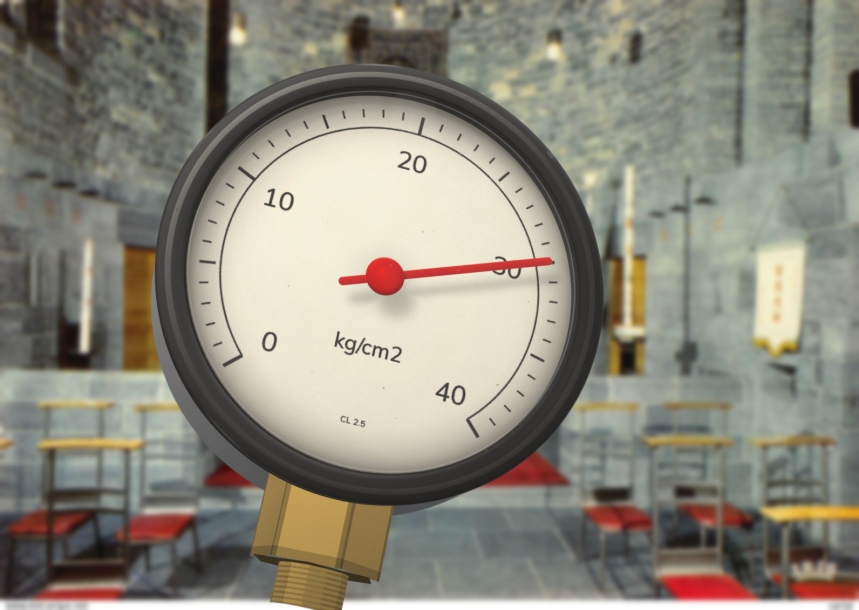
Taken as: 30 kg/cm²
